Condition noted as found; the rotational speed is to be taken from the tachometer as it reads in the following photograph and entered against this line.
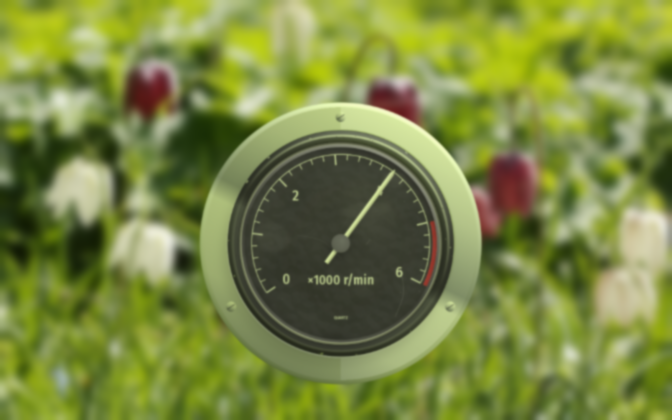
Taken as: 4000 rpm
